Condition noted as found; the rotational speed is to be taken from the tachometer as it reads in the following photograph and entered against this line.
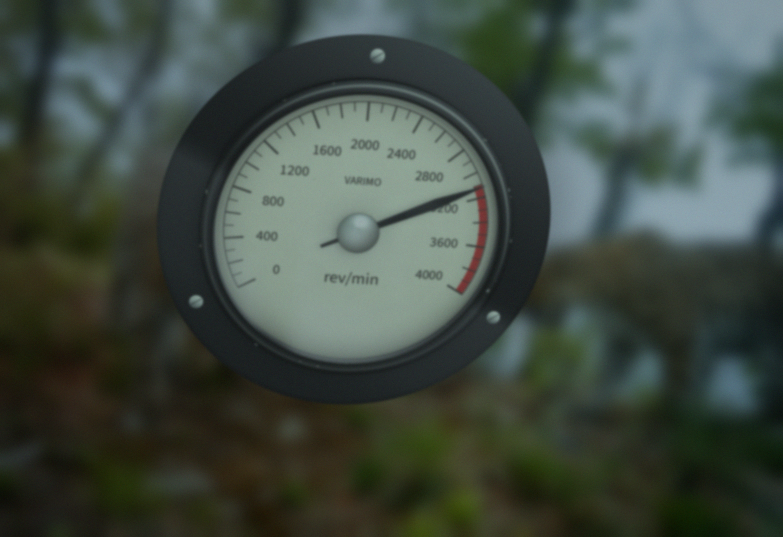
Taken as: 3100 rpm
